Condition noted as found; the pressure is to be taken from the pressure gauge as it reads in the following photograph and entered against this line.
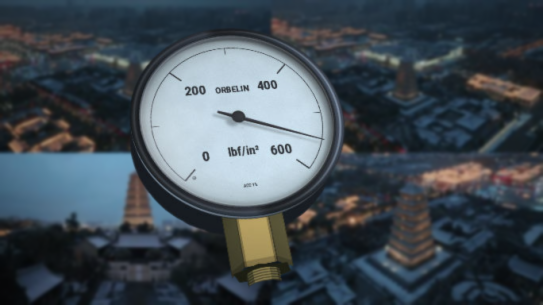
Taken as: 550 psi
